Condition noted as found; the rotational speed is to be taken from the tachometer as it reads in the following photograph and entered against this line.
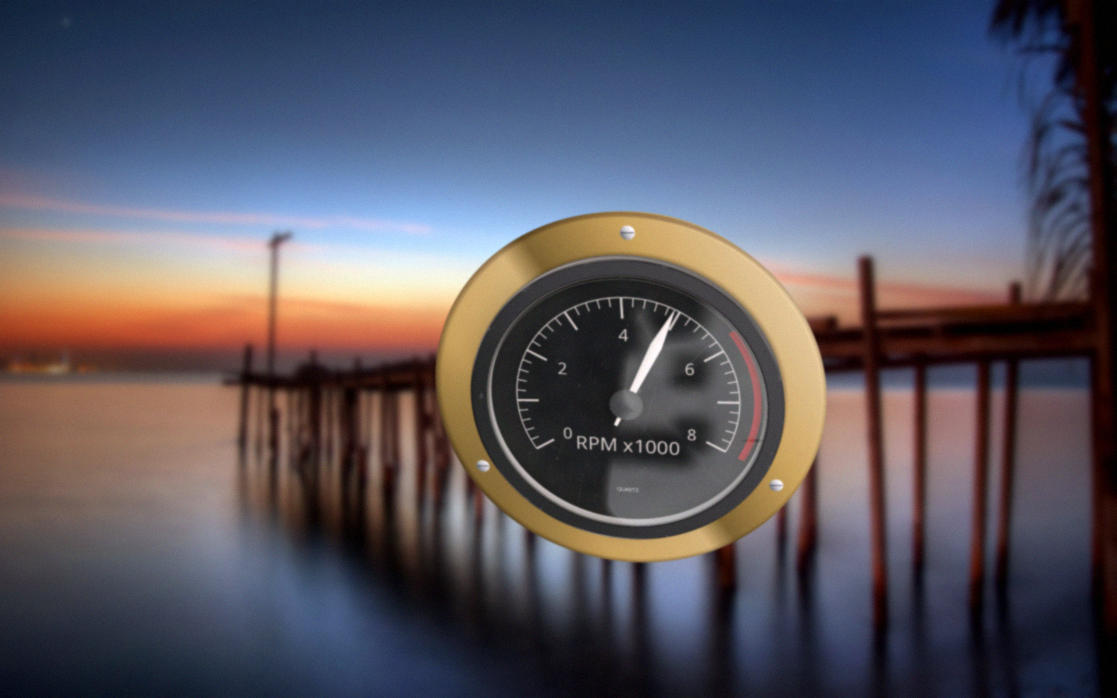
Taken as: 4900 rpm
